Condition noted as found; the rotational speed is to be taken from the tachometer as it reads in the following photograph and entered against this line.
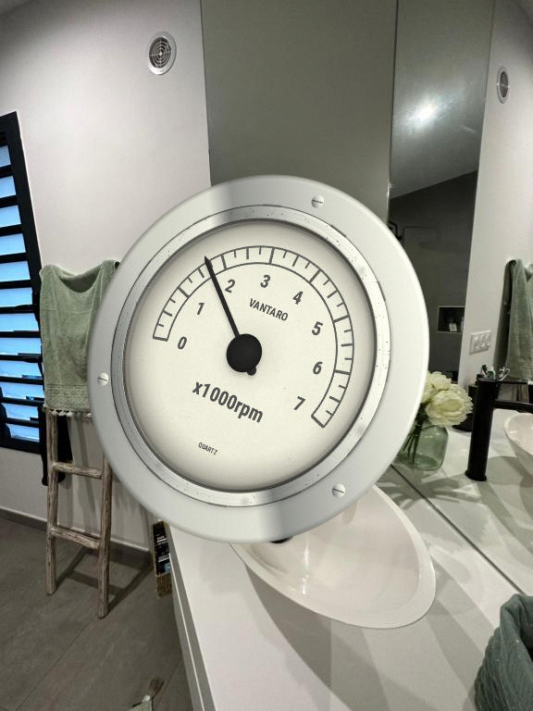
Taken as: 1750 rpm
